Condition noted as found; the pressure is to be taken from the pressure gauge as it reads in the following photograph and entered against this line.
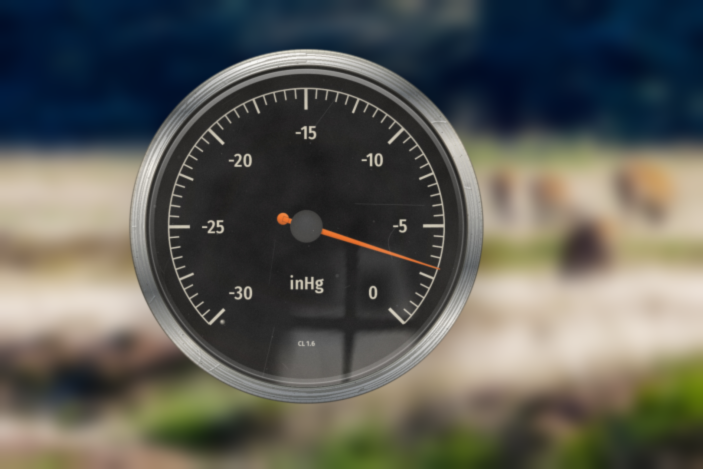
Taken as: -3 inHg
